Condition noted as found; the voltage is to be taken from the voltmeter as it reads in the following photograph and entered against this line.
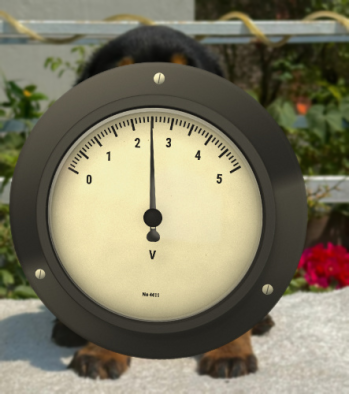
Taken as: 2.5 V
